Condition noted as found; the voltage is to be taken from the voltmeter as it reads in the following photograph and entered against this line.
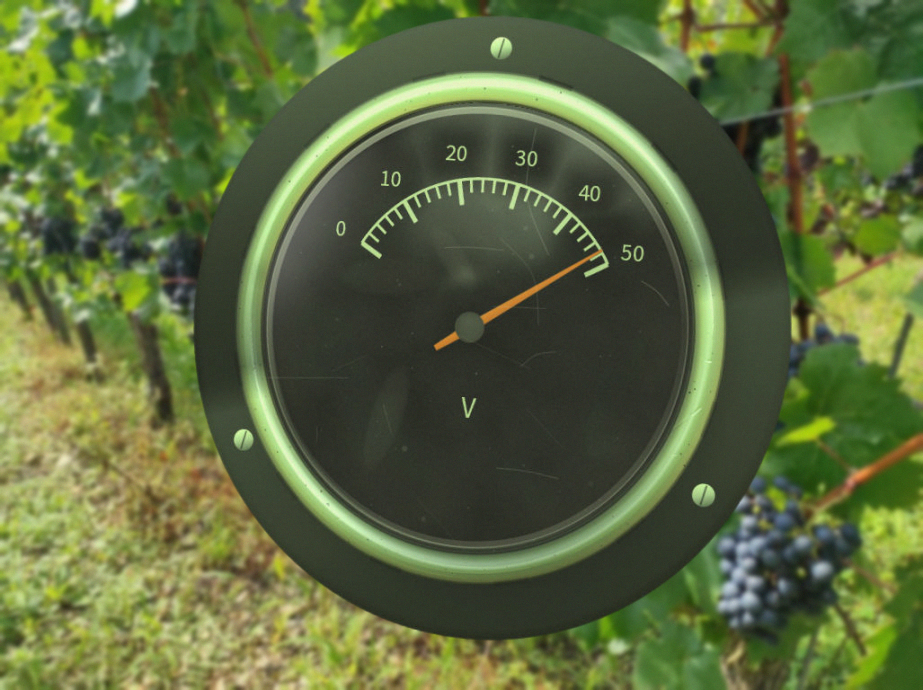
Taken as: 48 V
